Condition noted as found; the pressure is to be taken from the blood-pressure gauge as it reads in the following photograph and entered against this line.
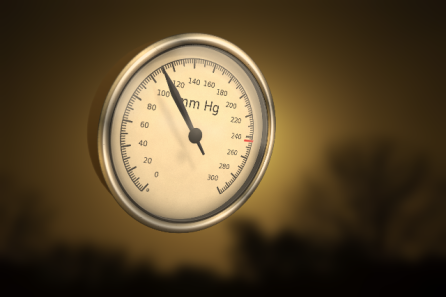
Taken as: 110 mmHg
